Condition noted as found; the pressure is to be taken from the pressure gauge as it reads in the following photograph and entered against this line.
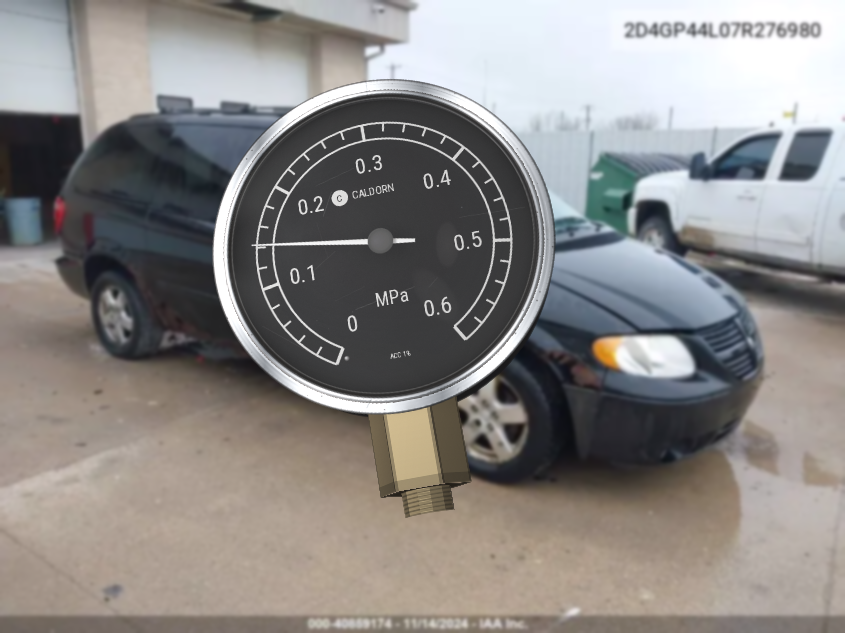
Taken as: 0.14 MPa
